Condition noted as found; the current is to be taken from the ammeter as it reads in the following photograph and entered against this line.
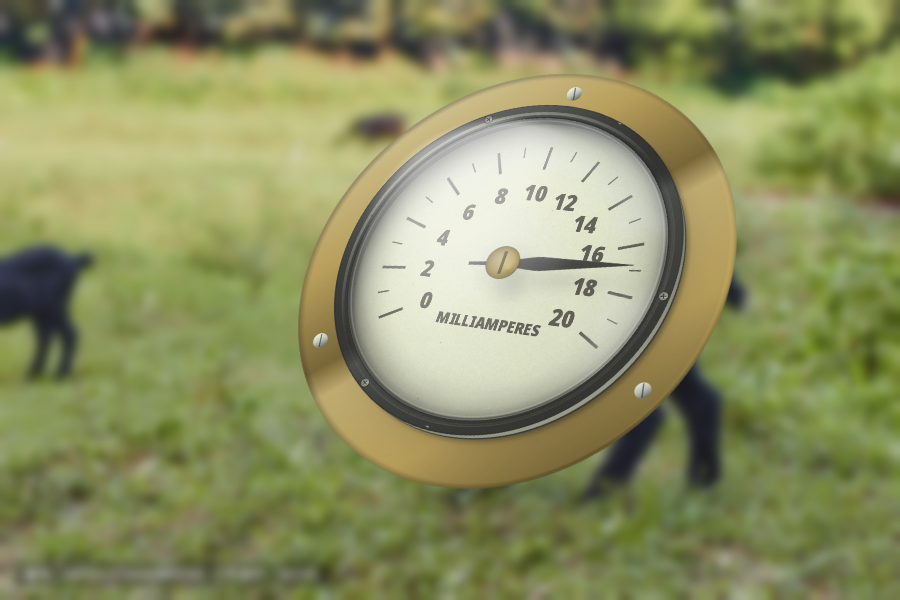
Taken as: 17 mA
